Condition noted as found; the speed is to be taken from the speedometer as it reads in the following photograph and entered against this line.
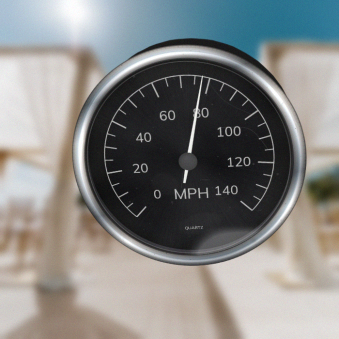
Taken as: 77.5 mph
